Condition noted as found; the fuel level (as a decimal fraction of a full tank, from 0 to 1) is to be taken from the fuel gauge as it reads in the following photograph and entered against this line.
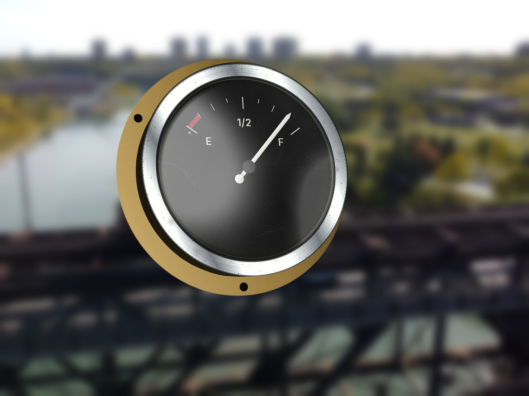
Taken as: 0.875
